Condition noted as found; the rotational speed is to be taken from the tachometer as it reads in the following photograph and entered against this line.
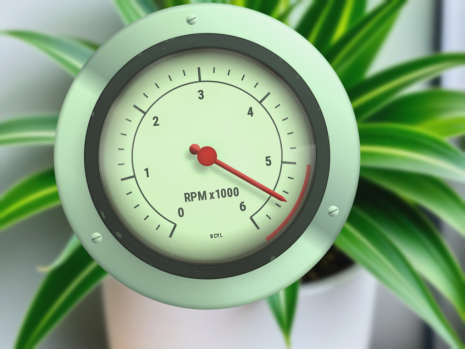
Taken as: 5500 rpm
